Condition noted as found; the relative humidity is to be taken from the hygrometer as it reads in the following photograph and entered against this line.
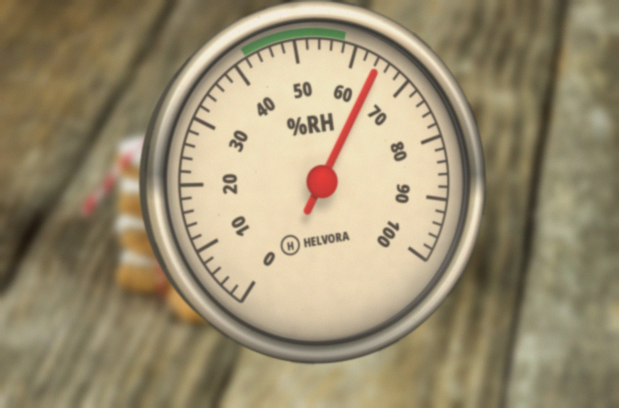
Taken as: 64 %
